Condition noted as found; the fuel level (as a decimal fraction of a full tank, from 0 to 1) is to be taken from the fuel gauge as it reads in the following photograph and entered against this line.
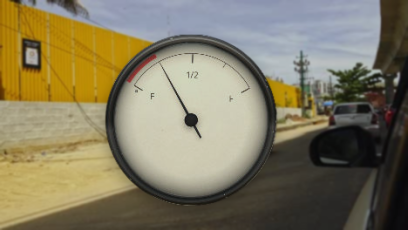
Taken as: 0.25
